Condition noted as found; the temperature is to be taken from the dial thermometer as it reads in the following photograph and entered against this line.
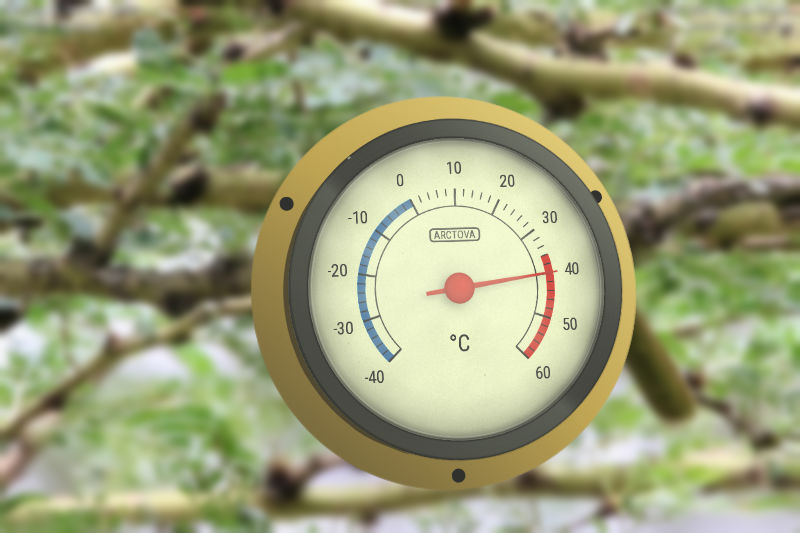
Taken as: 40 °C
